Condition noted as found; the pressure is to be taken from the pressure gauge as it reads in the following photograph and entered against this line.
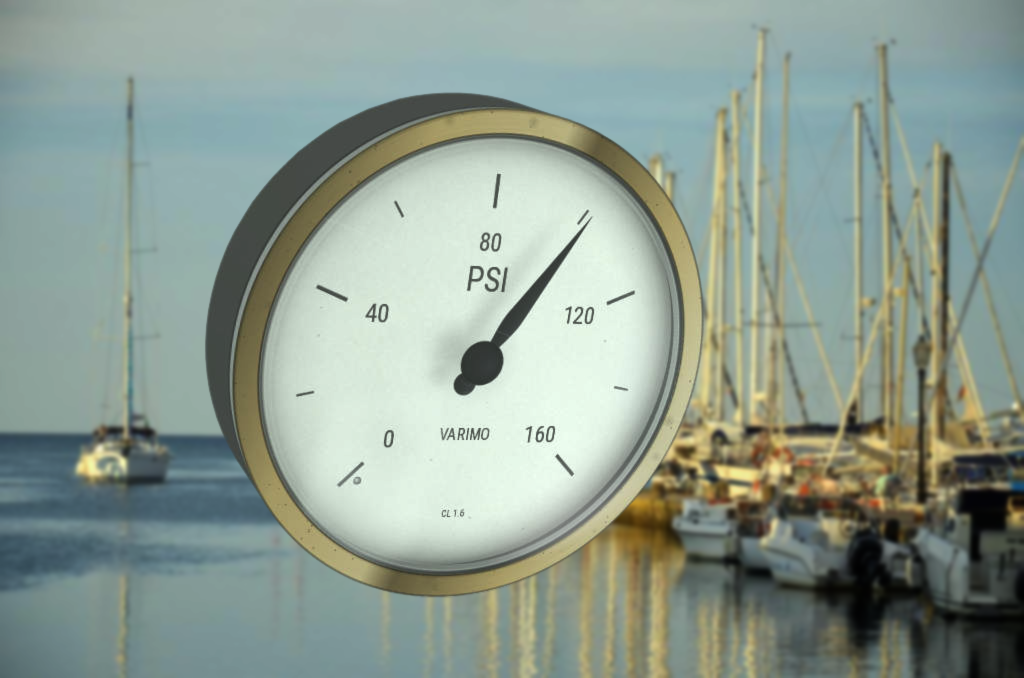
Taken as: 100 psi
